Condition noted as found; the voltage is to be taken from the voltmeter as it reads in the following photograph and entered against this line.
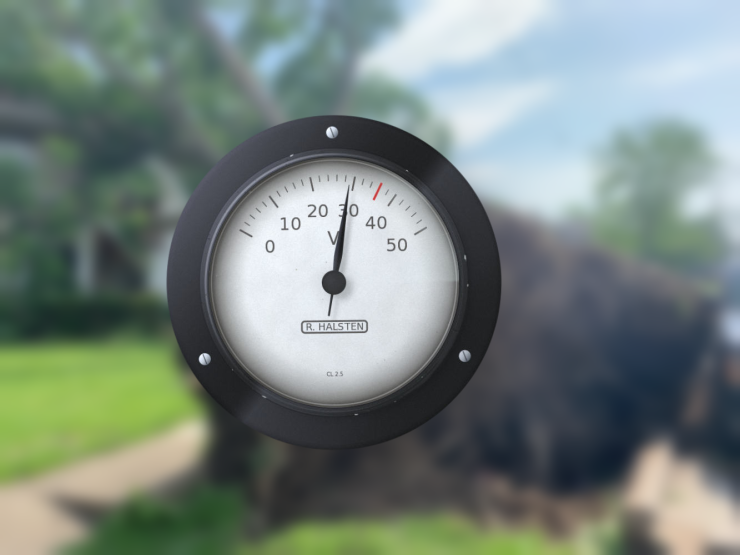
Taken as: 29 V
